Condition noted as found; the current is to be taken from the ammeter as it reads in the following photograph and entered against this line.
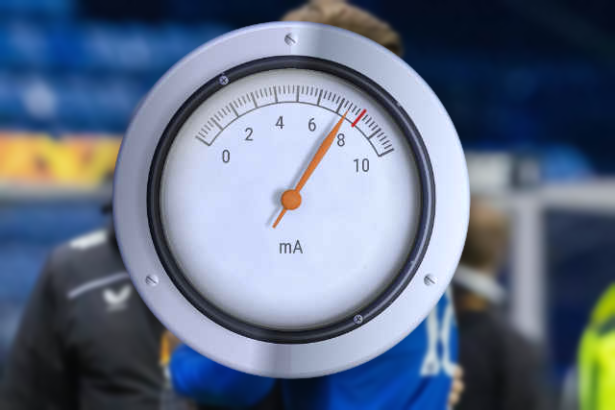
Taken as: 7.4 mA
